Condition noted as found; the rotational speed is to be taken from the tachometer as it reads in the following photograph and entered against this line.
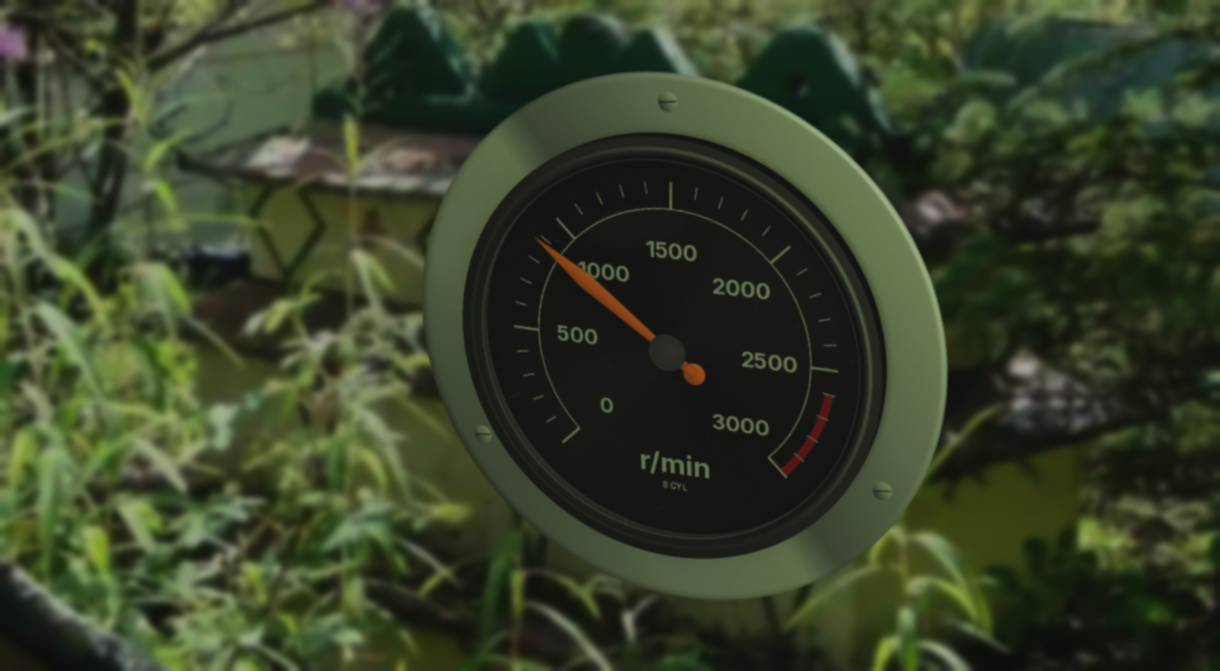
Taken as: 900 rpm
